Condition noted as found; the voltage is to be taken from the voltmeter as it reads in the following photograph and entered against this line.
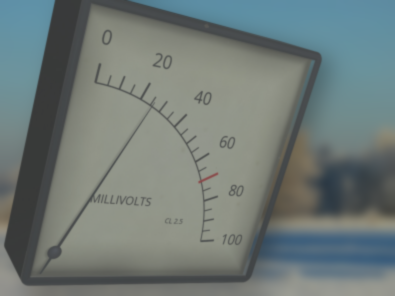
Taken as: 25 mV
